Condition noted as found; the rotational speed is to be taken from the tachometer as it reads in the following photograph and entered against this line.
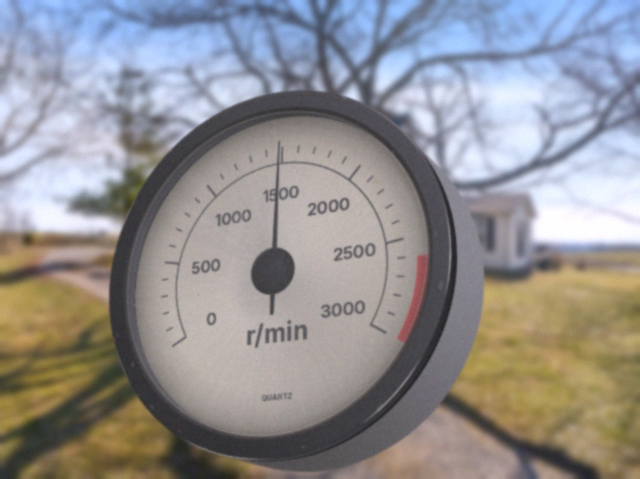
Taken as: 1500 rpm
